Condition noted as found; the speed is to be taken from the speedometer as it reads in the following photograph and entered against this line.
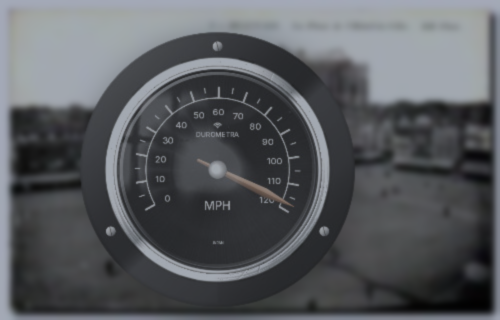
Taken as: 117.5 mph
